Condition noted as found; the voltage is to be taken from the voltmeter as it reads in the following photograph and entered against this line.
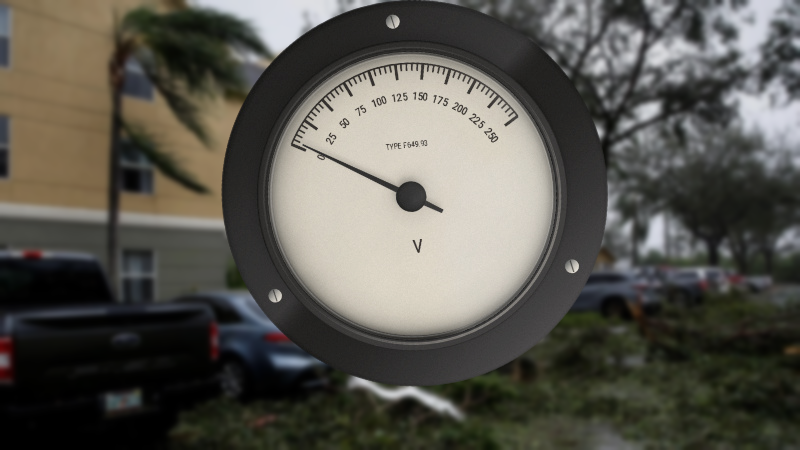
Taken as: 5 V
